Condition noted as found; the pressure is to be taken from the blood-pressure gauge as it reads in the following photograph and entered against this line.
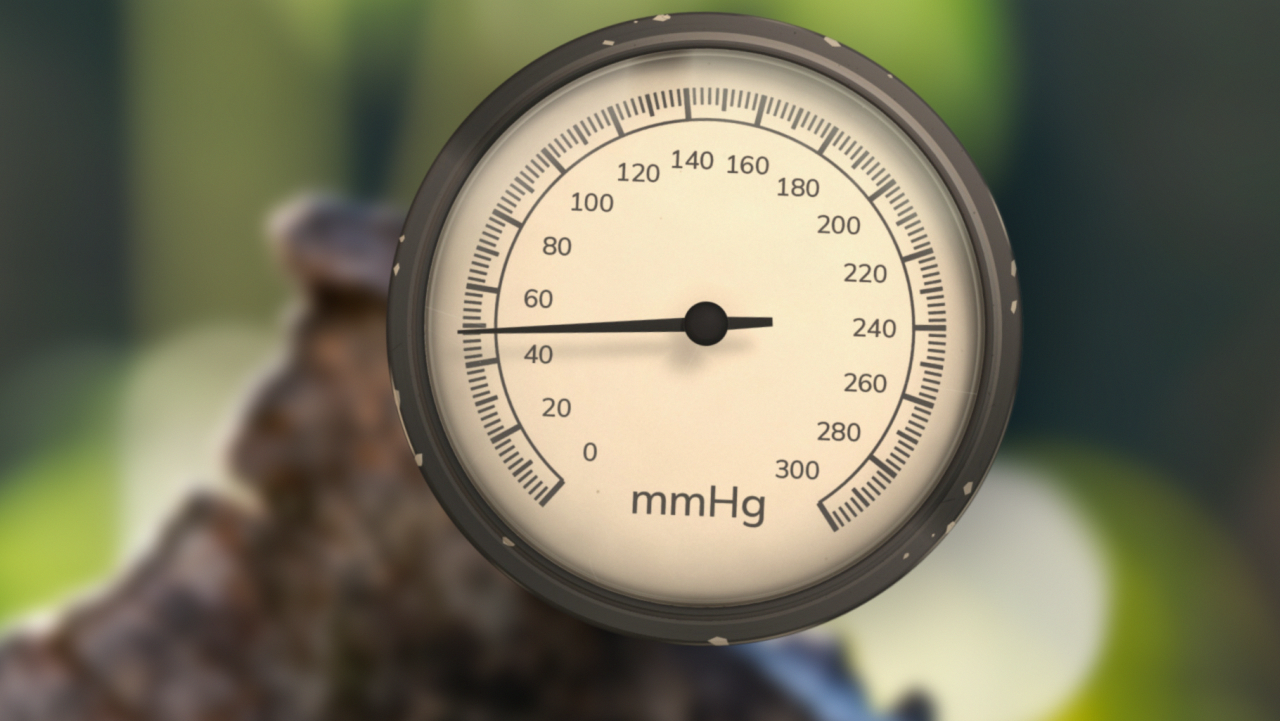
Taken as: 48 mmHg
